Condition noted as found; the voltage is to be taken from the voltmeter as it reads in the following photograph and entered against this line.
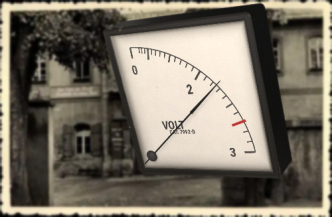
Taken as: 2.25 V
